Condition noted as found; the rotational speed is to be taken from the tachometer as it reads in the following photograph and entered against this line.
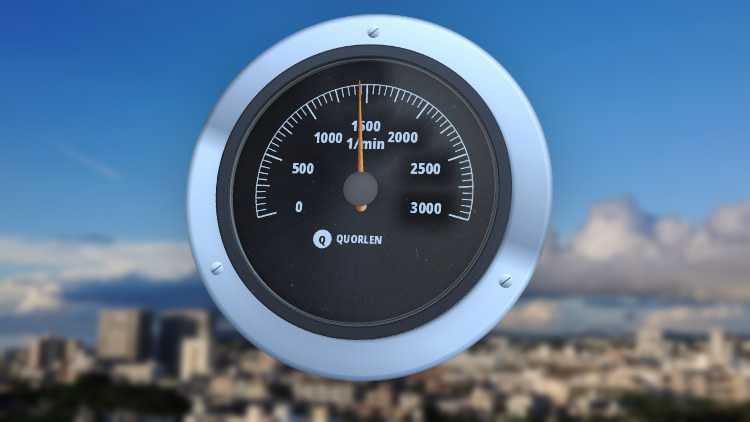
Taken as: 1450 rpm
